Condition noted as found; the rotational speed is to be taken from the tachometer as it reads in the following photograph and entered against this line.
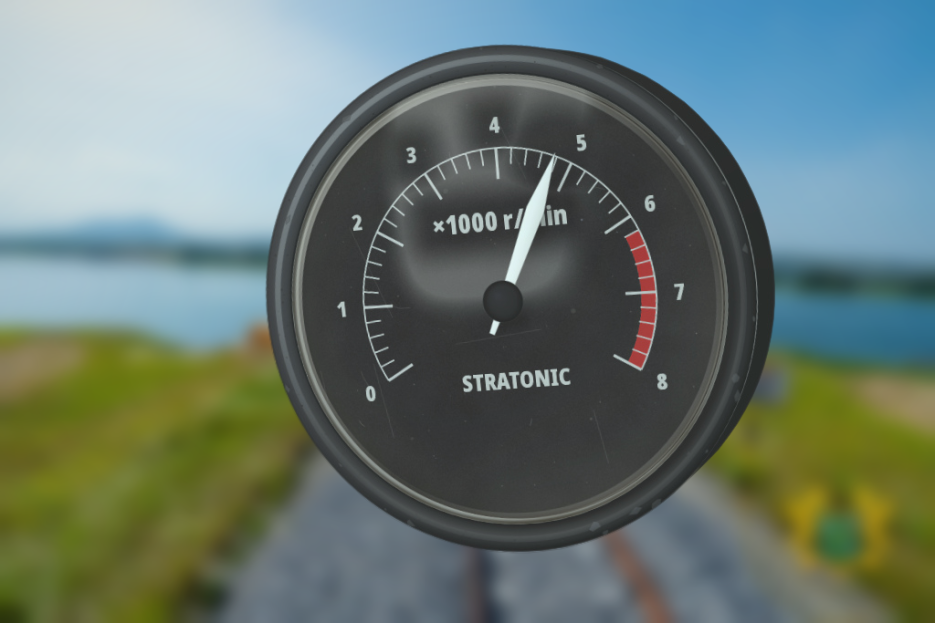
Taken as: 4800 rpm
